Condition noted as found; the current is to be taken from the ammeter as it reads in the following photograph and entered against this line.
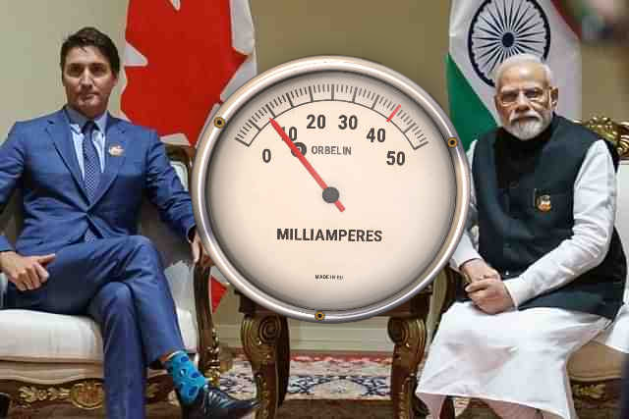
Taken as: 9 mA
